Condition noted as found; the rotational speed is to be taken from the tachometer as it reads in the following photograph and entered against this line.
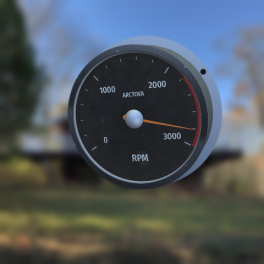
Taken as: 2800 rpm
